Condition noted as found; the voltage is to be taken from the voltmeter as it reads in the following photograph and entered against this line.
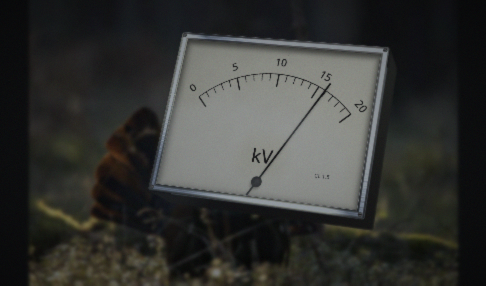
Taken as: 16 kV
